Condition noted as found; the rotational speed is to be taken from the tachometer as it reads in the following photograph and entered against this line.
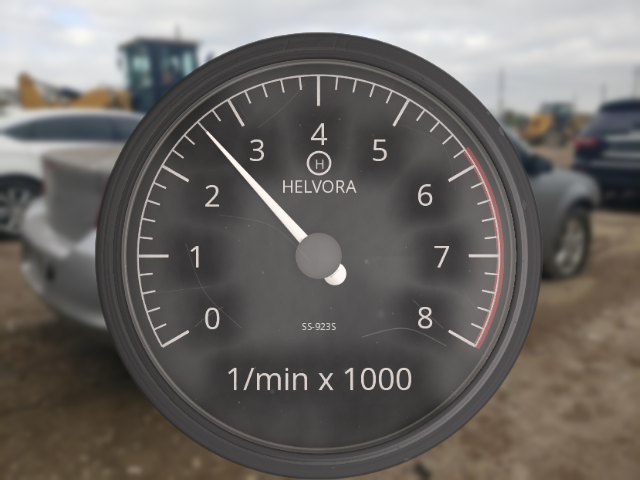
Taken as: 2600 rpm
